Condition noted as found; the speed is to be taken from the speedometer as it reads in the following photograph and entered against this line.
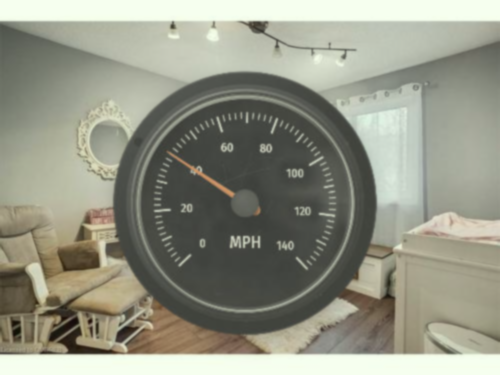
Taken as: 40 mph
